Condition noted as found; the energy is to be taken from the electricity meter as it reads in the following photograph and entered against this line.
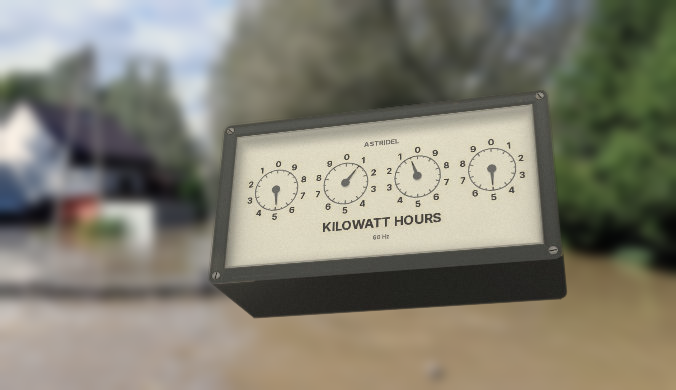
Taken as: 5105 kWh
